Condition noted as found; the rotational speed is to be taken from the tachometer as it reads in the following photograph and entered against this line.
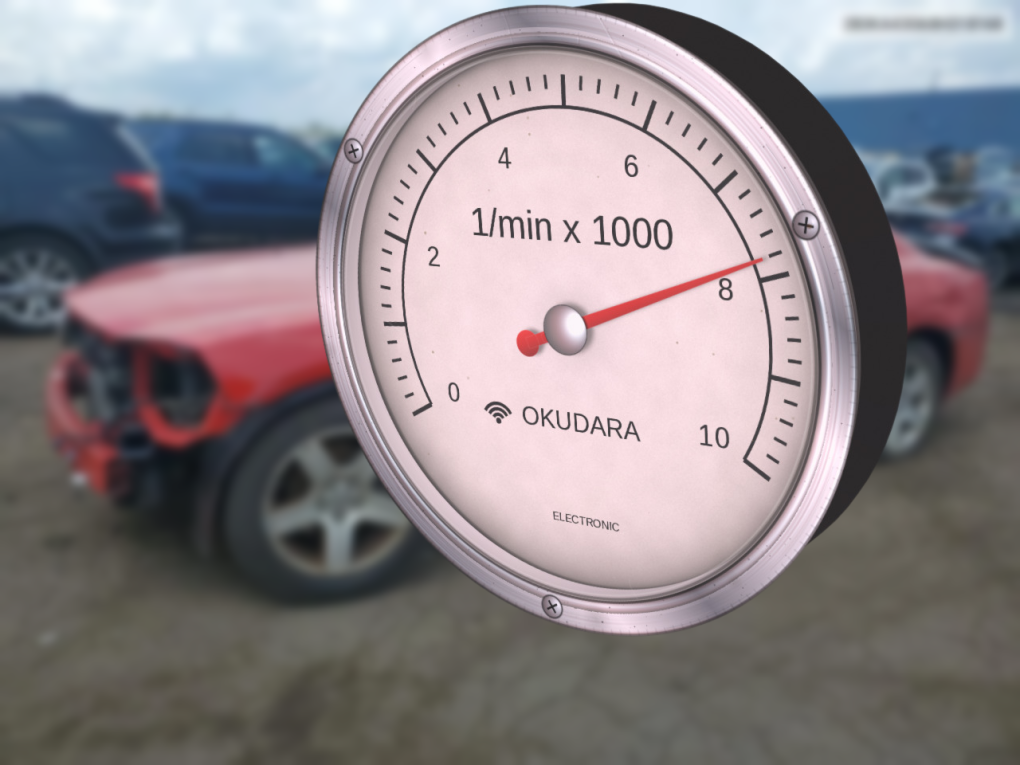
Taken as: 7800 rpm
